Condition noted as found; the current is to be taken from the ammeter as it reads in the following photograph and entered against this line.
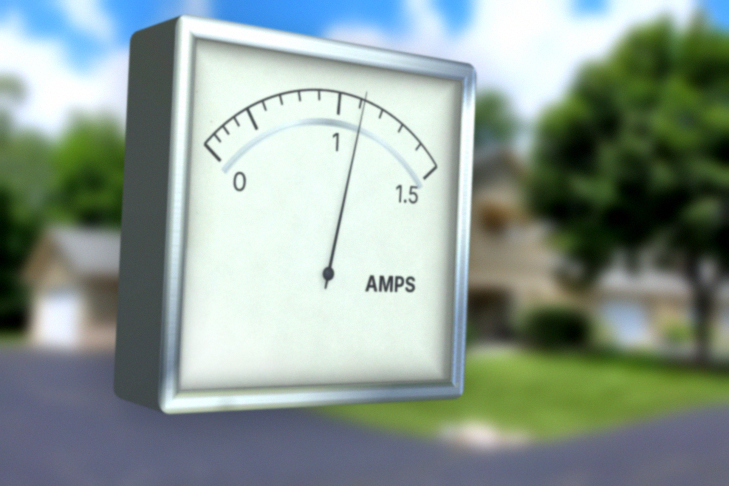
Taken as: 1.1 A
